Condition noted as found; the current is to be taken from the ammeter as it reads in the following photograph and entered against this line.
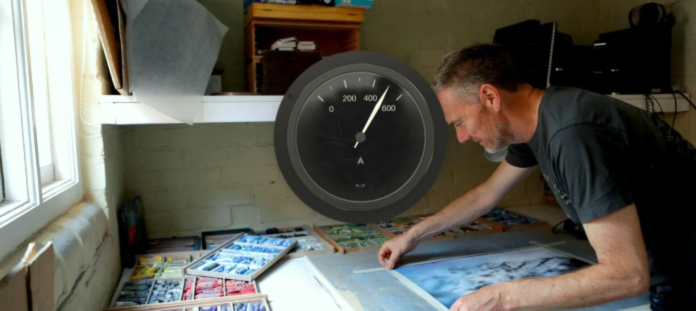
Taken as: 500 A
